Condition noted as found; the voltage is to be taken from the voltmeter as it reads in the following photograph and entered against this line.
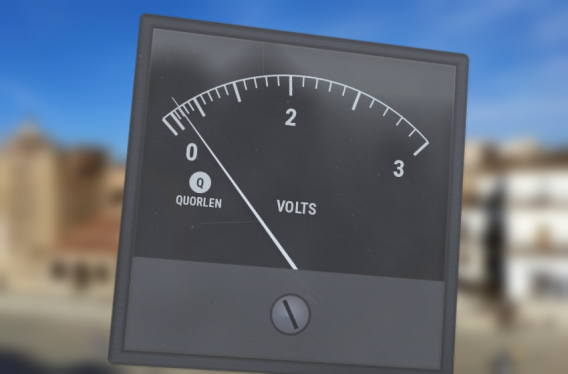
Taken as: 0.7 V
